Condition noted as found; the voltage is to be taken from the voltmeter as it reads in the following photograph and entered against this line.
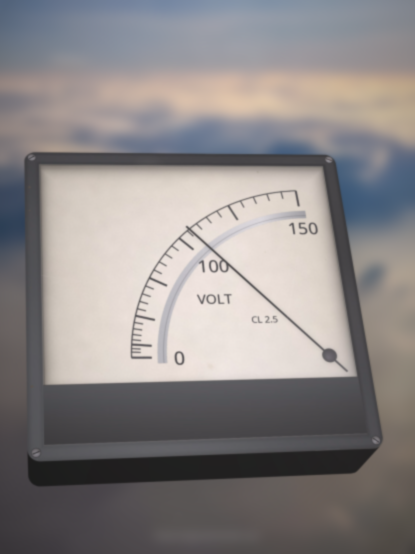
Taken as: 105 V
